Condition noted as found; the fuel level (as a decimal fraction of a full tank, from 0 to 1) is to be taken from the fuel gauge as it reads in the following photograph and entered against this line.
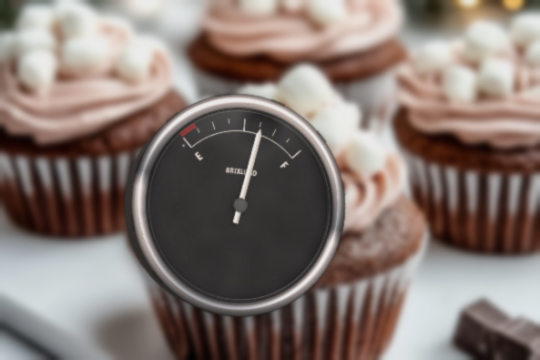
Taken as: 0.625
